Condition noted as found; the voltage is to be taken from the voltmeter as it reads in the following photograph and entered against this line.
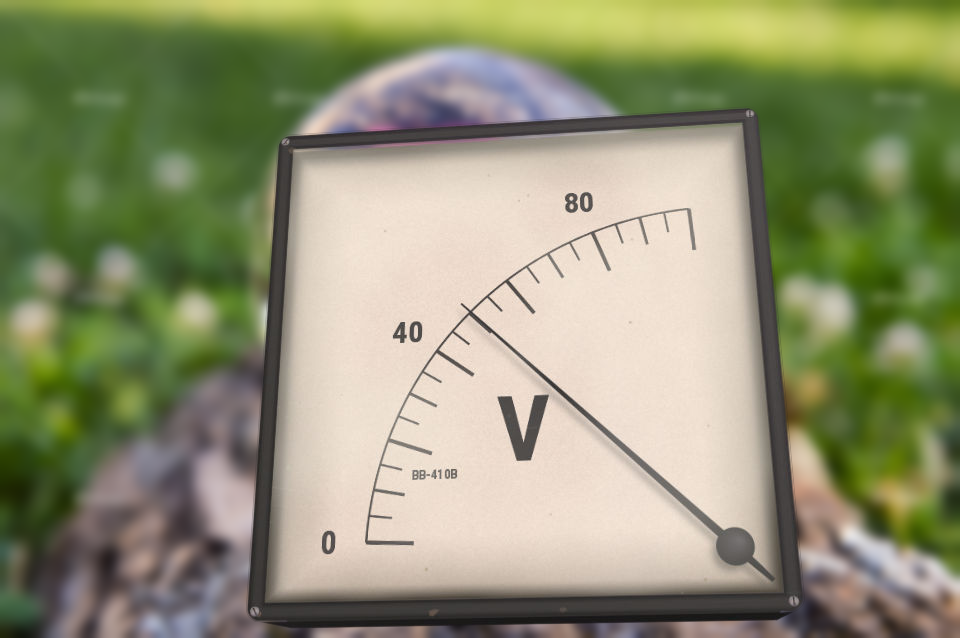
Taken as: 50 V
